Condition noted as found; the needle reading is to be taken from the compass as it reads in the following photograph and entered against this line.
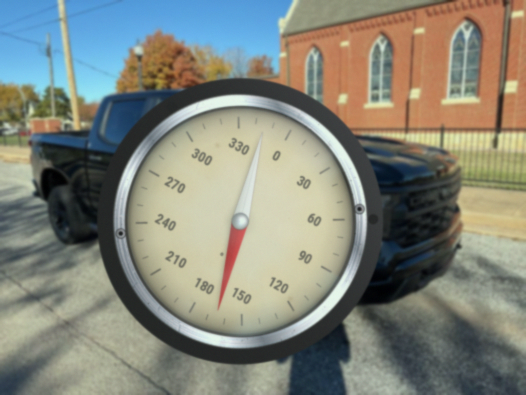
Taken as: 165 °
